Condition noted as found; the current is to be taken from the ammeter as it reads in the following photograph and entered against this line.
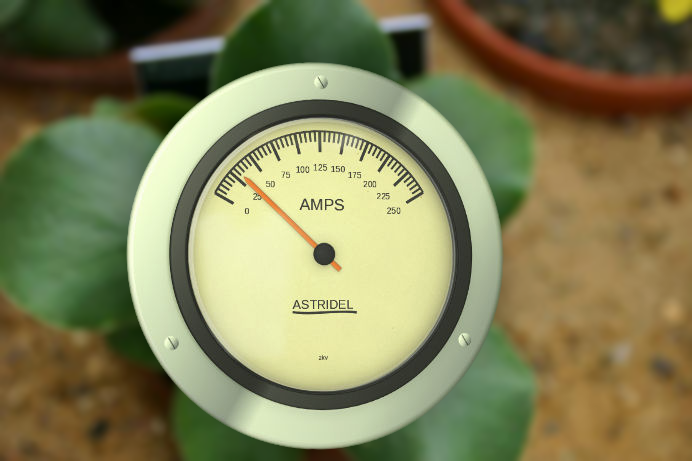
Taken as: 30 A
